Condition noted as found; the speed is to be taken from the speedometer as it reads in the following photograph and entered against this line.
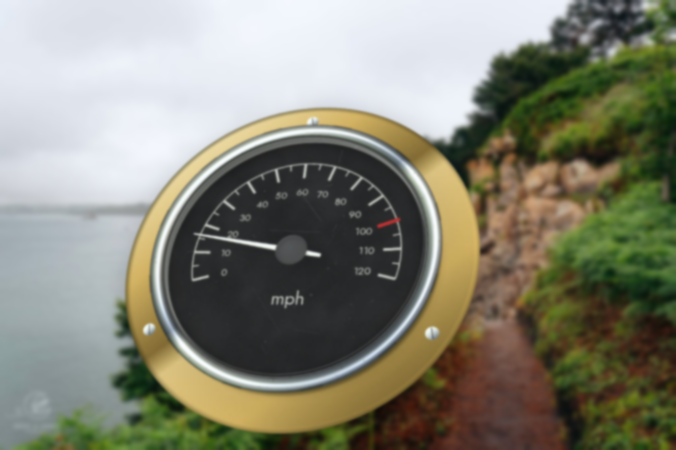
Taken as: 15 mph
